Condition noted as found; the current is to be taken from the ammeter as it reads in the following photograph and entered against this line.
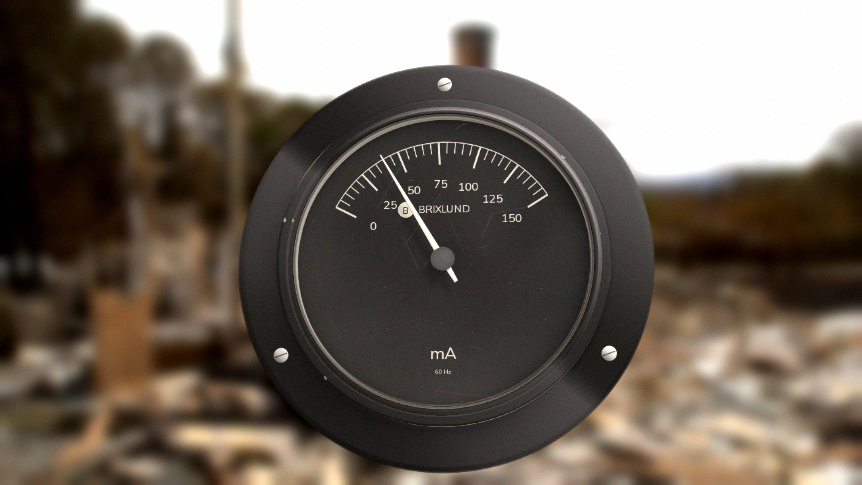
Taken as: 40 mA
